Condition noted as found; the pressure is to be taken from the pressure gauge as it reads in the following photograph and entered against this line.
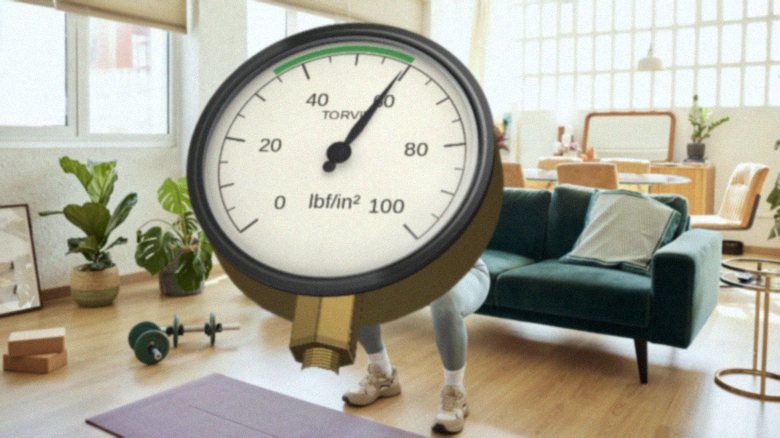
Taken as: 60 psi
